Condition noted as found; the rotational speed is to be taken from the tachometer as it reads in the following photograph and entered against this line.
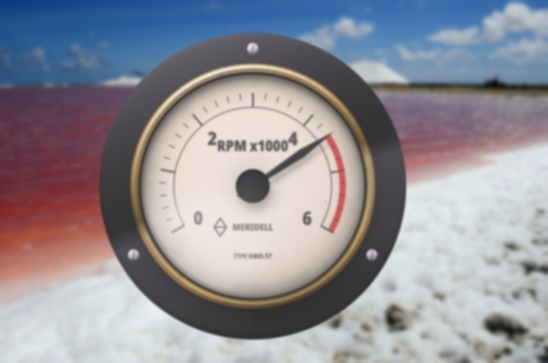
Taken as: 4400 rpm
